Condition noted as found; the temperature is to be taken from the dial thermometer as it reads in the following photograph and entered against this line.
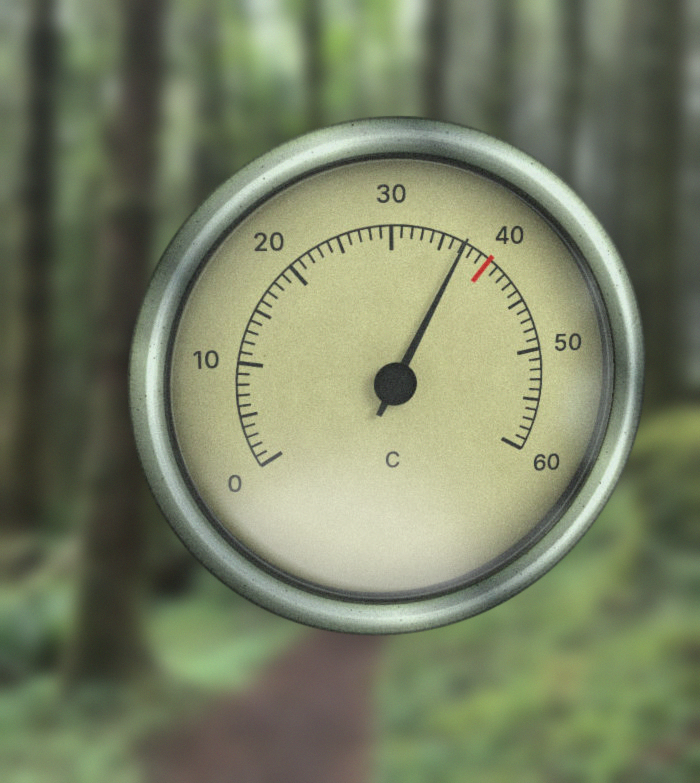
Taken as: 37 °C
